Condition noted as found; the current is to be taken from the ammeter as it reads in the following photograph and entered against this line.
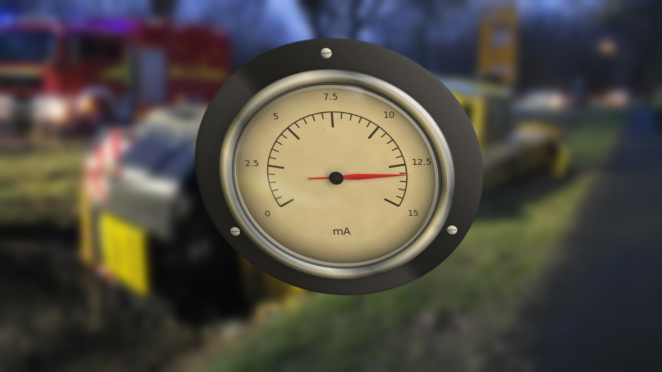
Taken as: 13 mA
